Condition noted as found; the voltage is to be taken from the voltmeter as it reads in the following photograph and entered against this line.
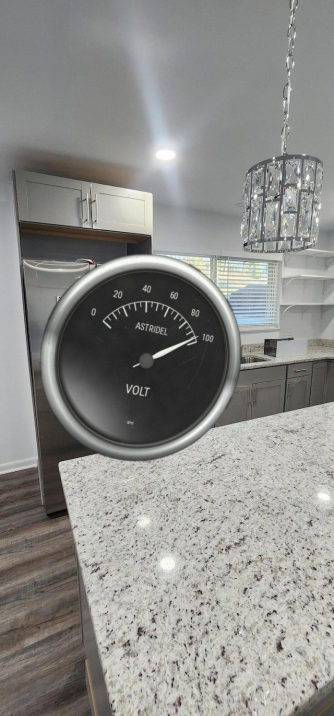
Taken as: 95 V
